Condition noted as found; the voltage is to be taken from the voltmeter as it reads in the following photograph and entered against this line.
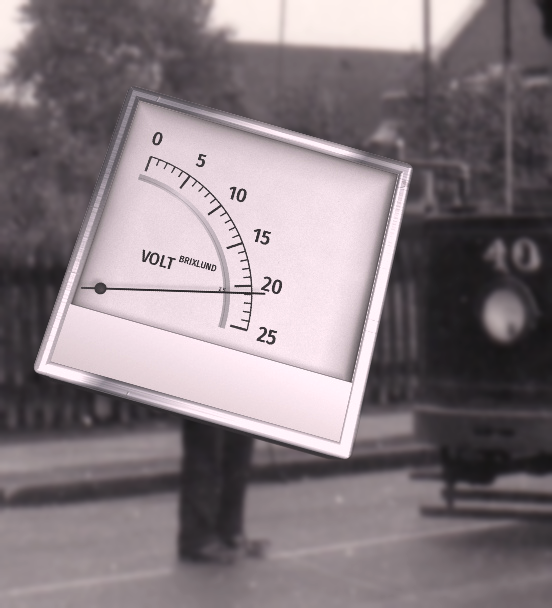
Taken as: 21 V
